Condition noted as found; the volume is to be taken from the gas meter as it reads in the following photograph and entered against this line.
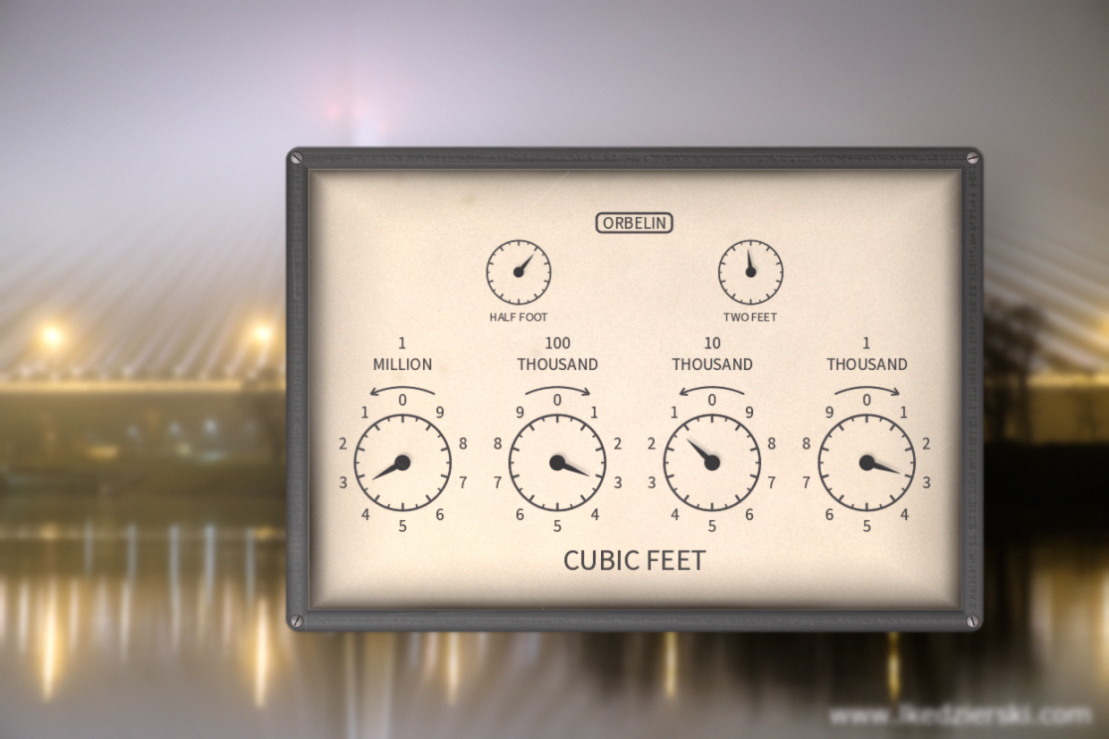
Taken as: 331300 ft³
